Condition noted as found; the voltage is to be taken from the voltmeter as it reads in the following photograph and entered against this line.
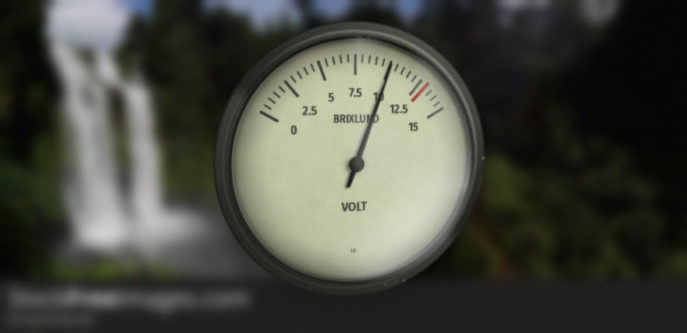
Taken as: 10 V
